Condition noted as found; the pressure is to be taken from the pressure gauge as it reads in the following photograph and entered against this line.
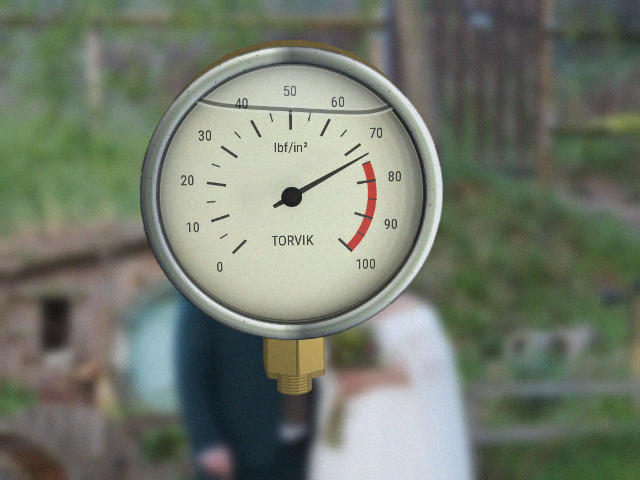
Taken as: 72.5 psi
